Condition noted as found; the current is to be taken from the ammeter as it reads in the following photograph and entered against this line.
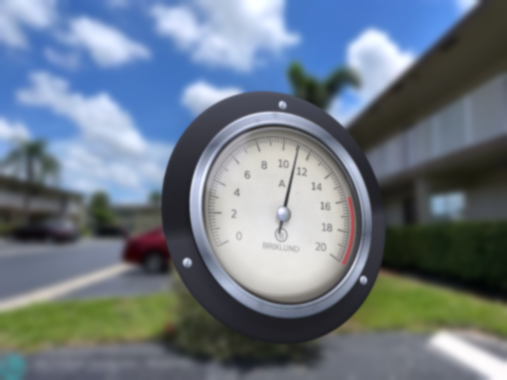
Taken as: 11 A
